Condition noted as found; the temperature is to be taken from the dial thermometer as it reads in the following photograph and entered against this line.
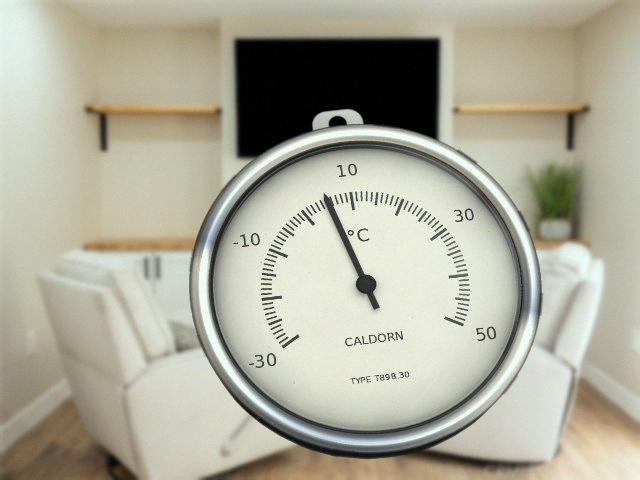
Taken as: 5 °C
